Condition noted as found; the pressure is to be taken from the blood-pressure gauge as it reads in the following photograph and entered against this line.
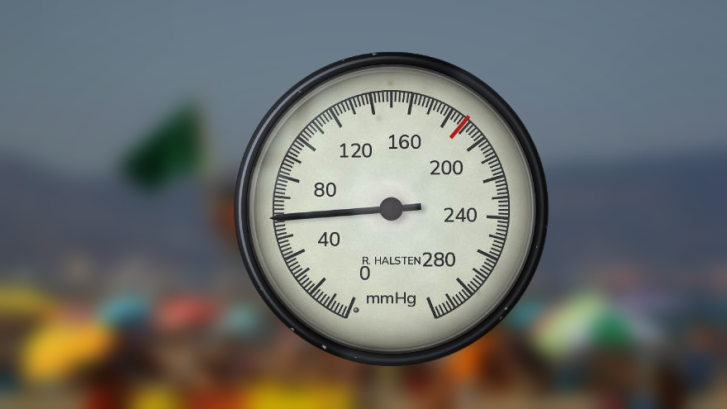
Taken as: 60 mmHg
